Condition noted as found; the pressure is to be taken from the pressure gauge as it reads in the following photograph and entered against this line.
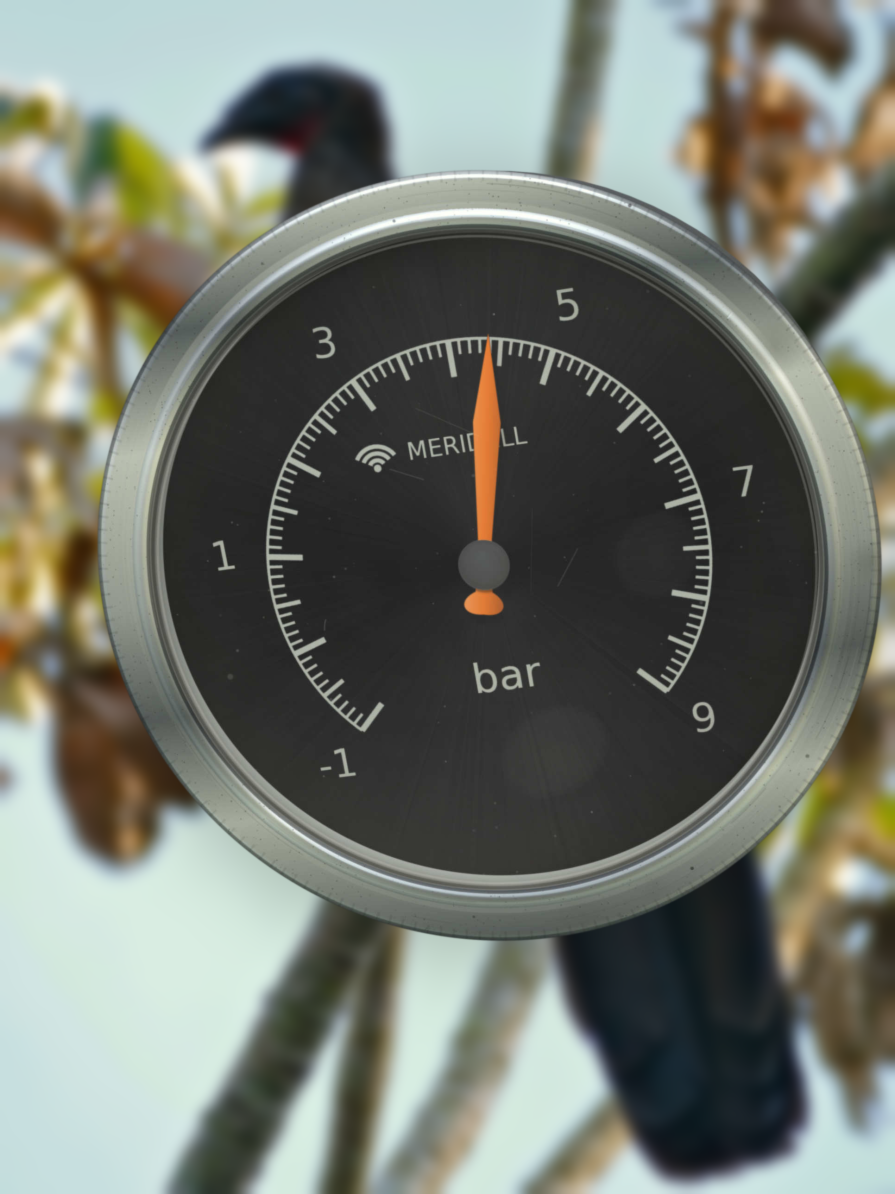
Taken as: 4.4 bar
